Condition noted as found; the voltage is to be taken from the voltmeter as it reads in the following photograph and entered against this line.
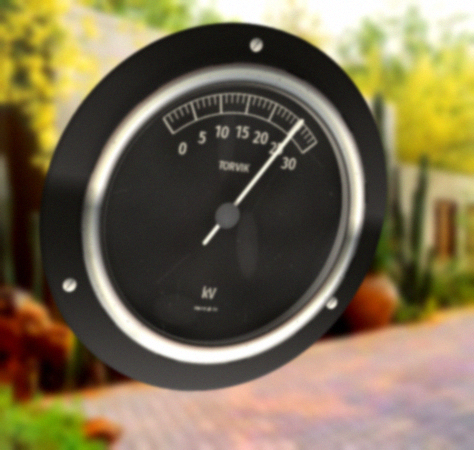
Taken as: 25 kV
